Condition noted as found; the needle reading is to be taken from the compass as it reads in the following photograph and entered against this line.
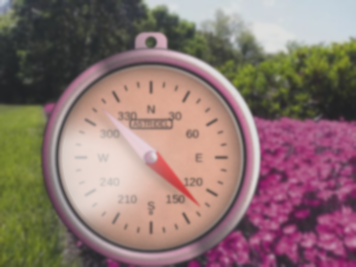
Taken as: 135 °
